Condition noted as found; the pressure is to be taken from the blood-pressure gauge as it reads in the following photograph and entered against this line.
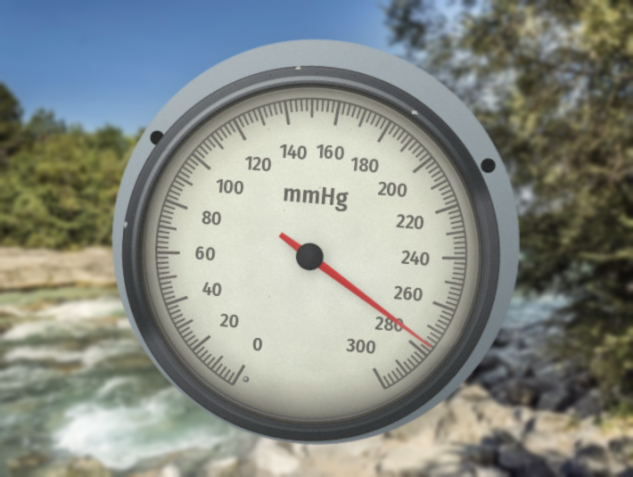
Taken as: 276 mmHg
